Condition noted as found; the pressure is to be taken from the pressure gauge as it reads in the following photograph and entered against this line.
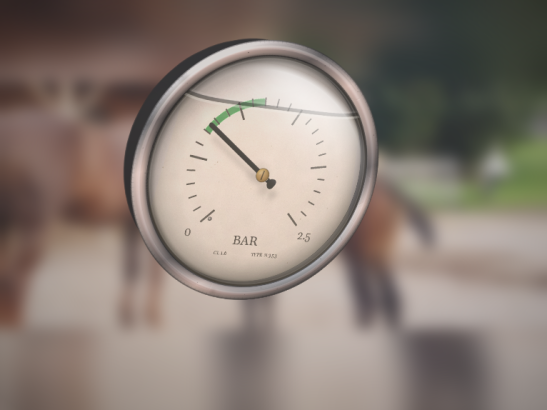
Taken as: 0.75 bar
